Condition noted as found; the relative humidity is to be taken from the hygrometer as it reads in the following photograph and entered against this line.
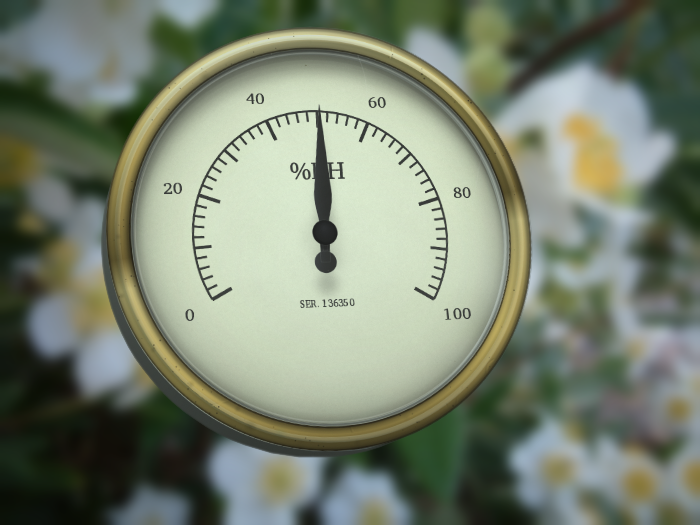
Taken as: 50 %
